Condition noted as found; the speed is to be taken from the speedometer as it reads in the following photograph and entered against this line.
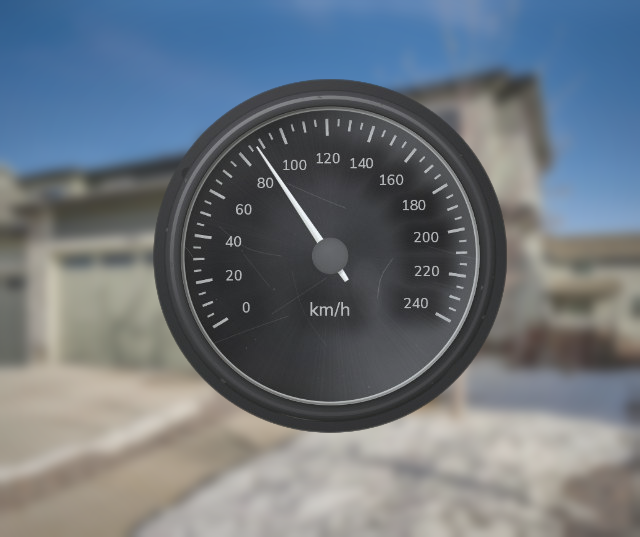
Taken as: 87.5 km/h
